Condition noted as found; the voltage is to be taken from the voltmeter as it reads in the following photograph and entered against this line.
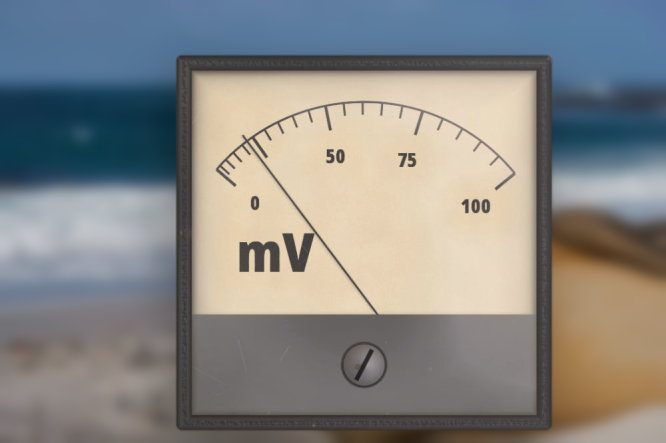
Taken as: 22.5 mV
